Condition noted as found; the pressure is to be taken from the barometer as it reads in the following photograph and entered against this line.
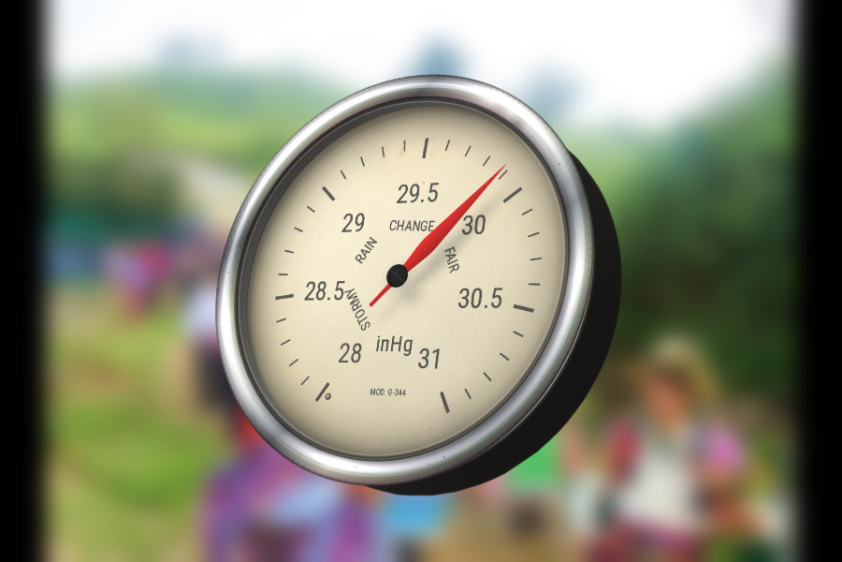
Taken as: 29.9 inHg
